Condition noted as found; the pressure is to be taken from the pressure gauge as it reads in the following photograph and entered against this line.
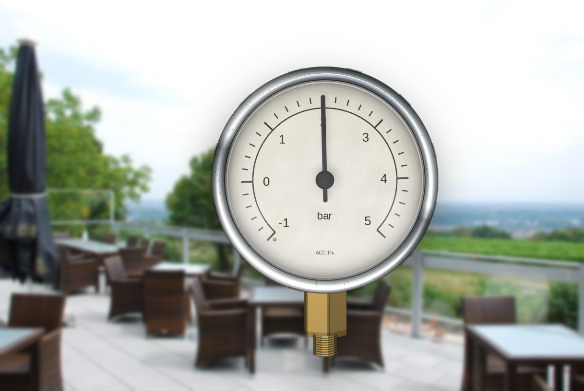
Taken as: 2 bar
